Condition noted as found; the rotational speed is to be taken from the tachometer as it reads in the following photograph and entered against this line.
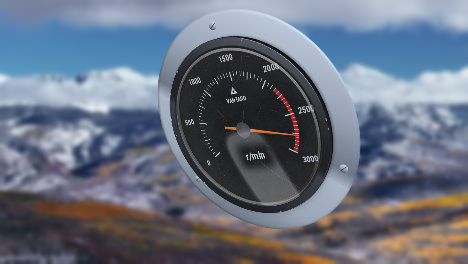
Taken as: 2750 rpm
